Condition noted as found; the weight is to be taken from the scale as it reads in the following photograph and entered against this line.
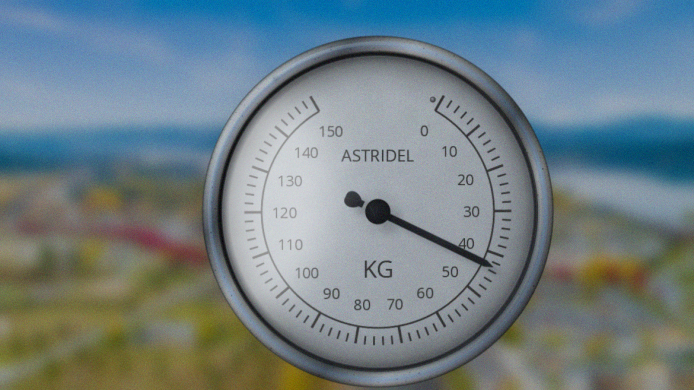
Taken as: 43 kg
